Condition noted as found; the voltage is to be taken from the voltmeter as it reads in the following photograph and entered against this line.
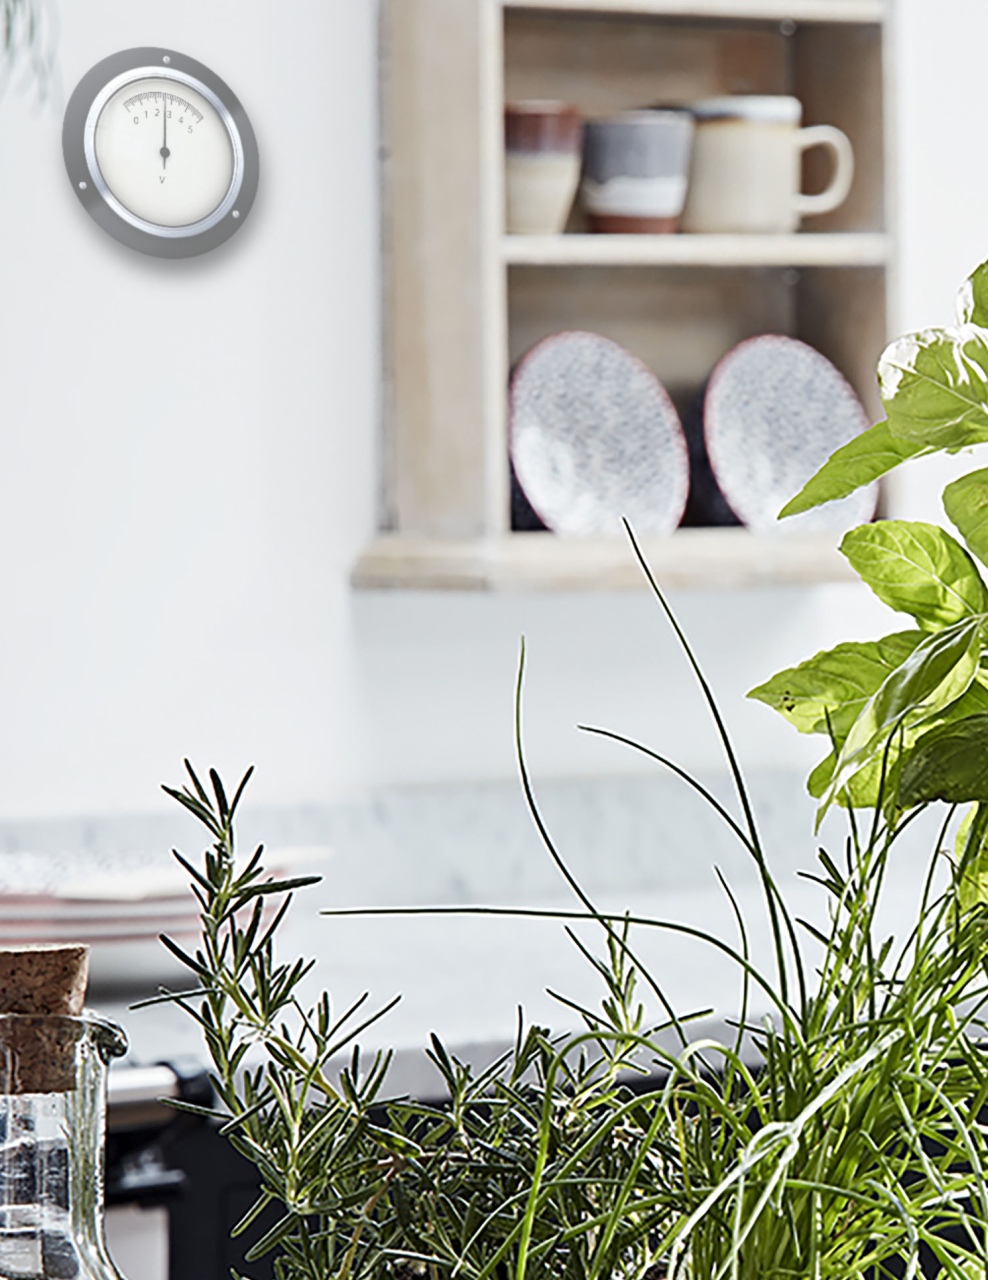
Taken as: 2.5 V
